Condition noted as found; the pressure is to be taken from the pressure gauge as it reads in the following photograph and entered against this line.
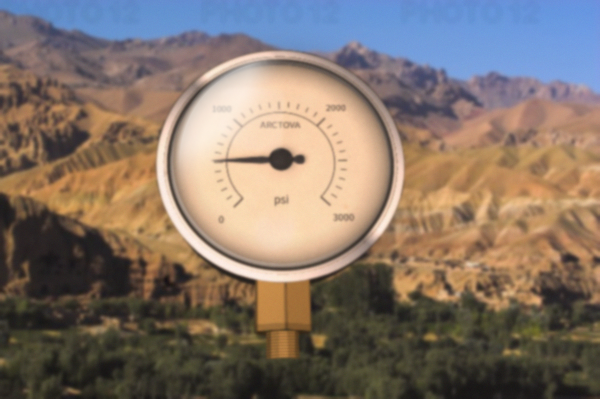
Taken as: 500 psi
